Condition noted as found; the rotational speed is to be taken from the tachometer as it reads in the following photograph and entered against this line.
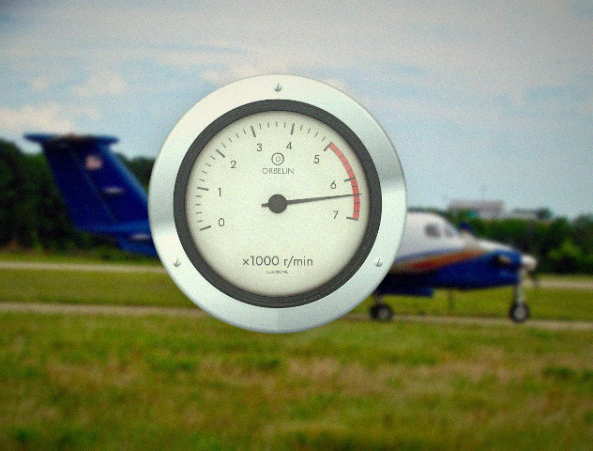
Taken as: 6400 rpm
